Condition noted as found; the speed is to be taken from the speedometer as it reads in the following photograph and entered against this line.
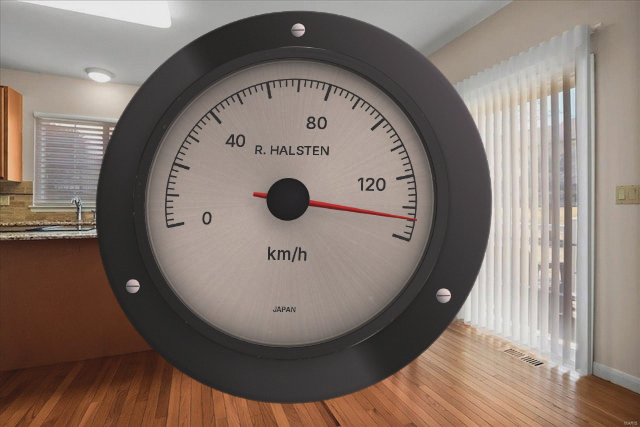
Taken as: 134 km/h
